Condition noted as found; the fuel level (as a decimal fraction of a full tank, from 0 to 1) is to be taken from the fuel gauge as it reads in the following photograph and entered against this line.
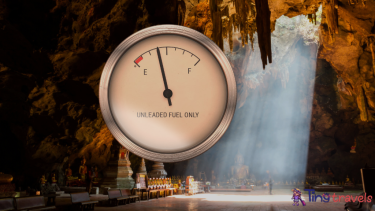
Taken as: 0.375
